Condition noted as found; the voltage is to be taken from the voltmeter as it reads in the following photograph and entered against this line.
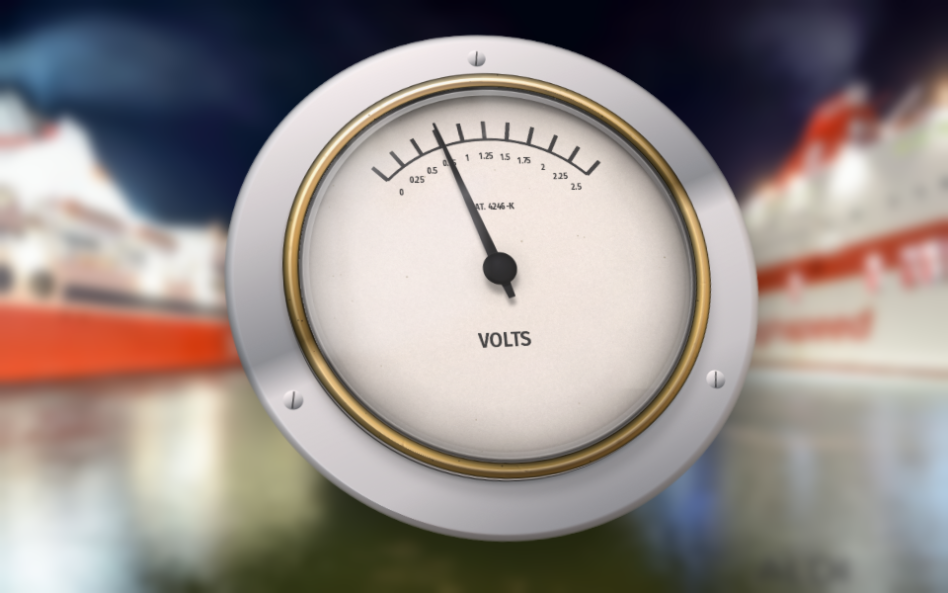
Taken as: 0.75 V
